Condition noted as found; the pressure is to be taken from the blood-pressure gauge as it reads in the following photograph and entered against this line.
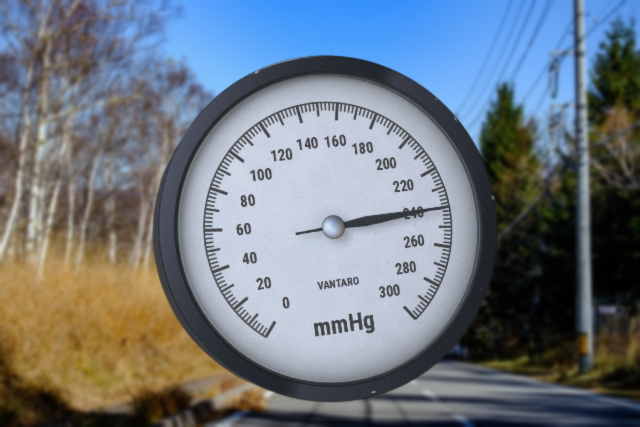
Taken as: 240 mmHg
